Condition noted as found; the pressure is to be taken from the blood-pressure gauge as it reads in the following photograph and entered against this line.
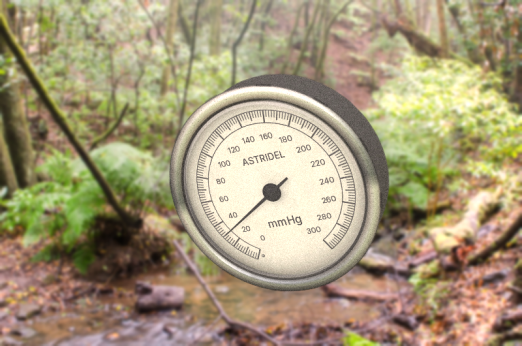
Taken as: 30 mmHg
